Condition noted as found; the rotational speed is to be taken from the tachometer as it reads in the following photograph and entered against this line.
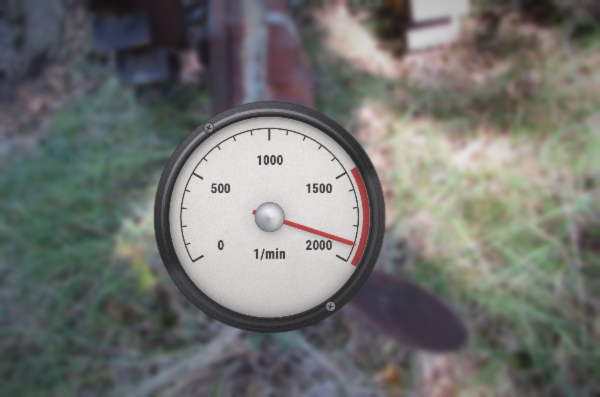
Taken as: 1900 rpm
